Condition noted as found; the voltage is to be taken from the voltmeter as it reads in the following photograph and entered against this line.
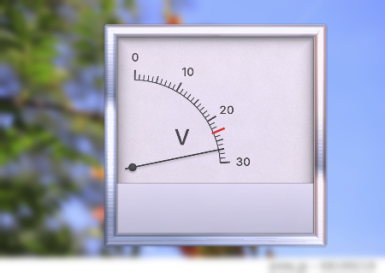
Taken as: 27 V
